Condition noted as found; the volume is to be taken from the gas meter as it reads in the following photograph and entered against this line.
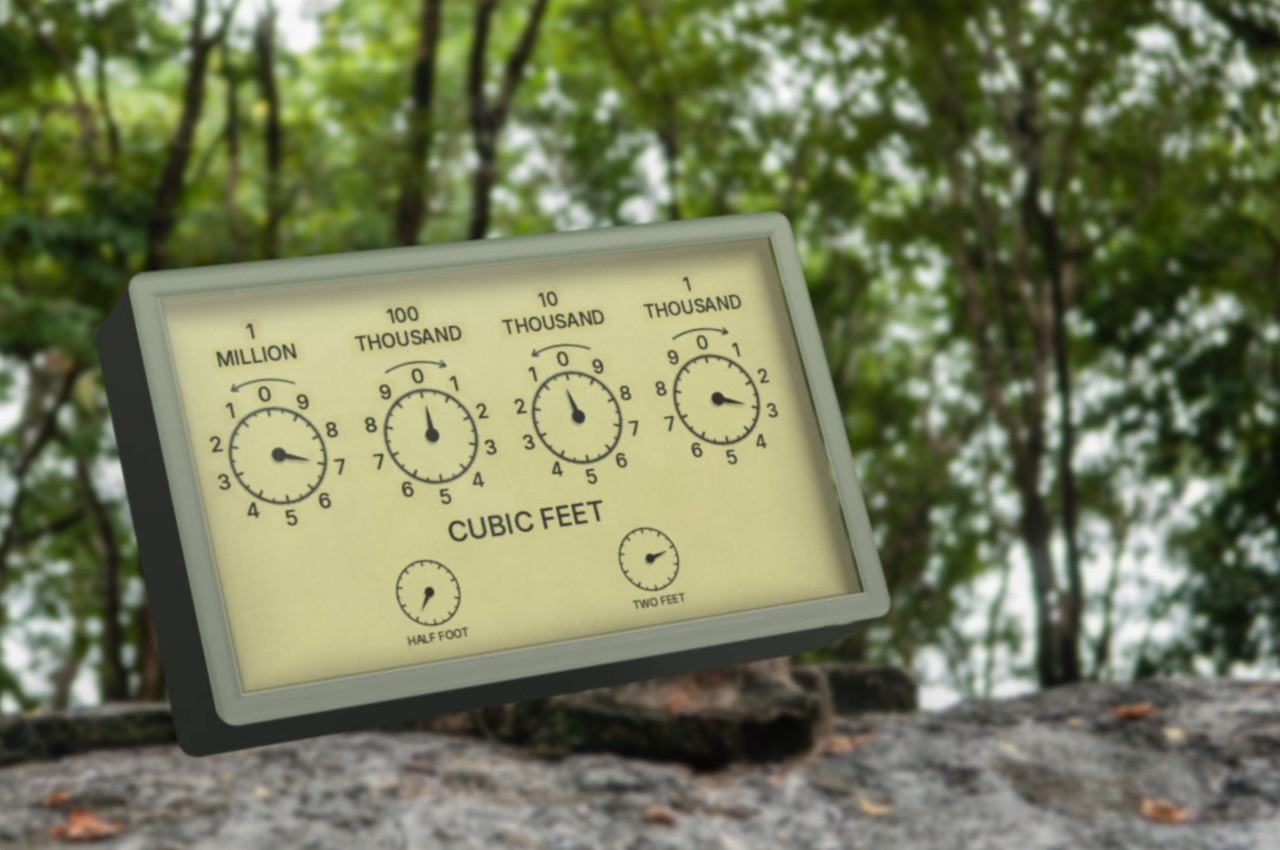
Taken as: 700300 ft³
